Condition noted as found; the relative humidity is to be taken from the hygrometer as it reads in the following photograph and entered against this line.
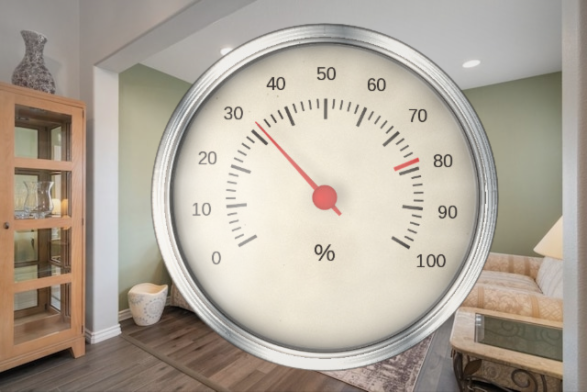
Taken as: 32 %
